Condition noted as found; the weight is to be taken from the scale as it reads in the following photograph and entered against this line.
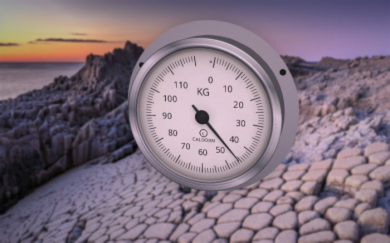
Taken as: 45 kg
